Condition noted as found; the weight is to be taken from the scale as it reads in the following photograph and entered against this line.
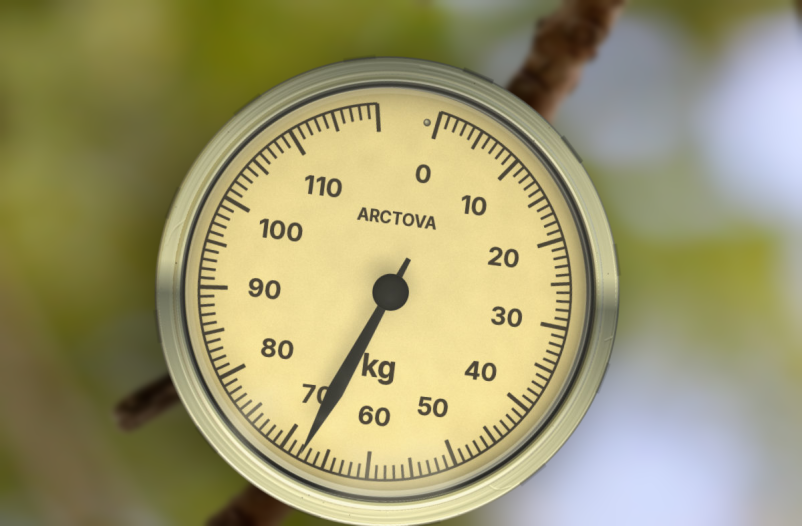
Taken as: 68 kg
